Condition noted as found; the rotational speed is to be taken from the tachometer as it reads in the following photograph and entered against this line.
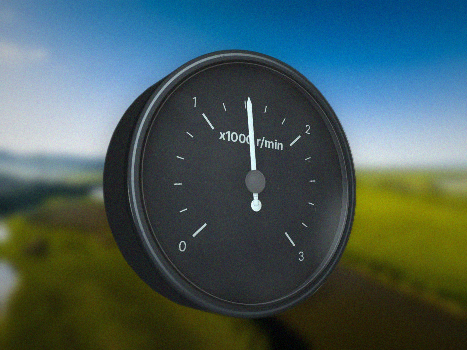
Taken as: 1400 rpm
